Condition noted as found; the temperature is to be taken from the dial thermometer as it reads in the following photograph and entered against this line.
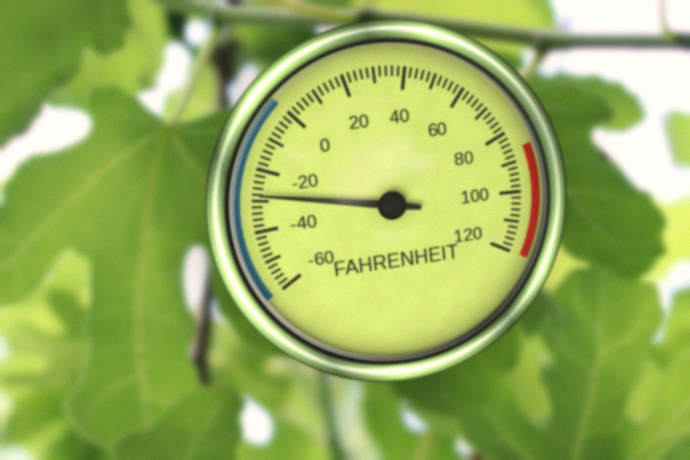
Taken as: -28 °F
